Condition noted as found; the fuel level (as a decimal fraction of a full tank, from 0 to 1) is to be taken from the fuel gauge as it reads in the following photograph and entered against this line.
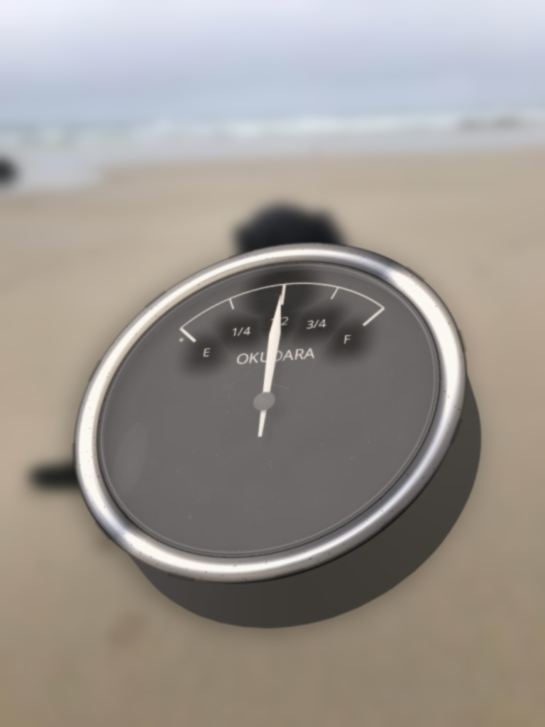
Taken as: 0.5
